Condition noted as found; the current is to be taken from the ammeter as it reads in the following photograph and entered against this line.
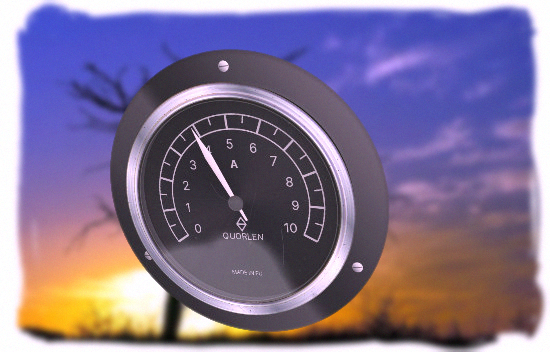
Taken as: 4 A
